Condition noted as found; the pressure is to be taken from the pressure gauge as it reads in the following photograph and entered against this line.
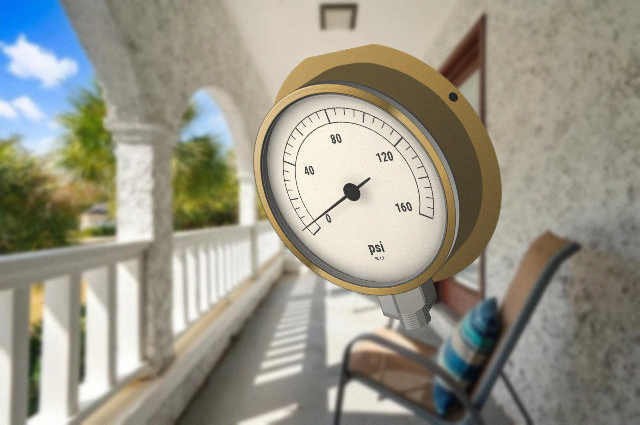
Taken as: 5 psi
